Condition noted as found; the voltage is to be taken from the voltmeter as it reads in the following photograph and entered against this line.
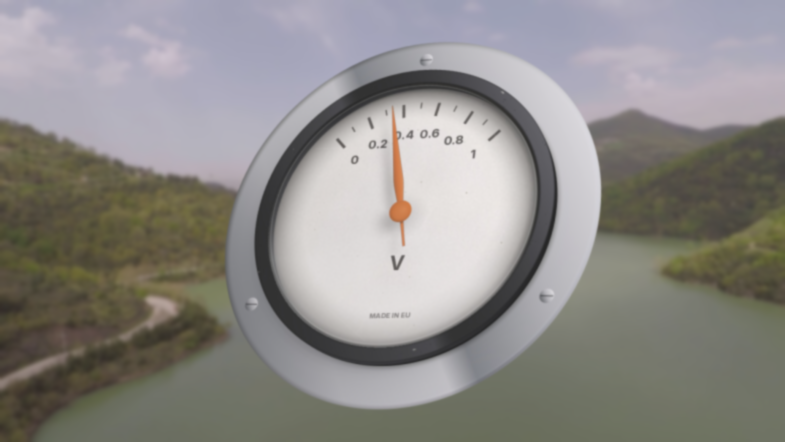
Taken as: 0.35 V
